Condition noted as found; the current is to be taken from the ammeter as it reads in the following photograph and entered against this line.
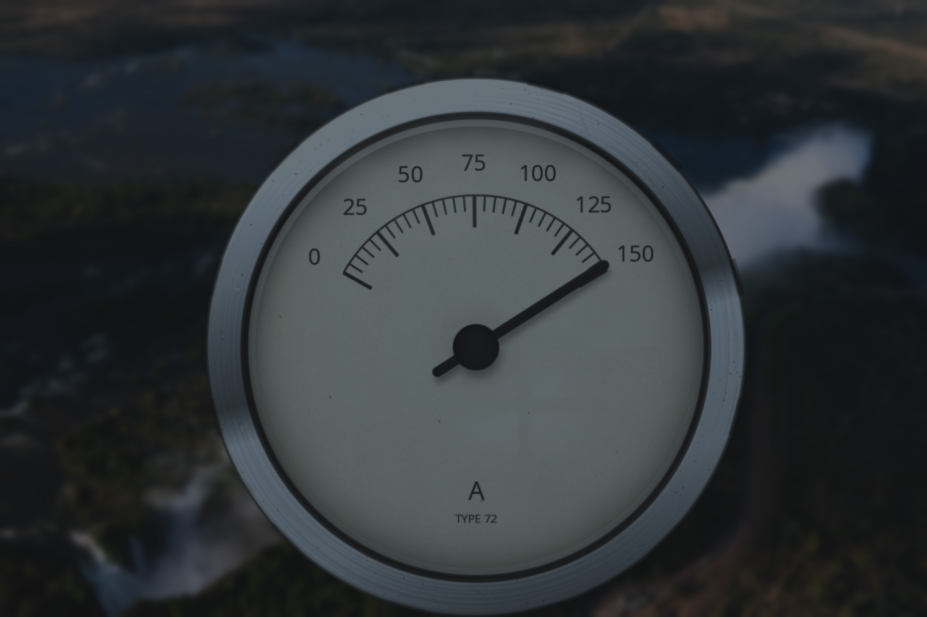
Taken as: 147.5 A
